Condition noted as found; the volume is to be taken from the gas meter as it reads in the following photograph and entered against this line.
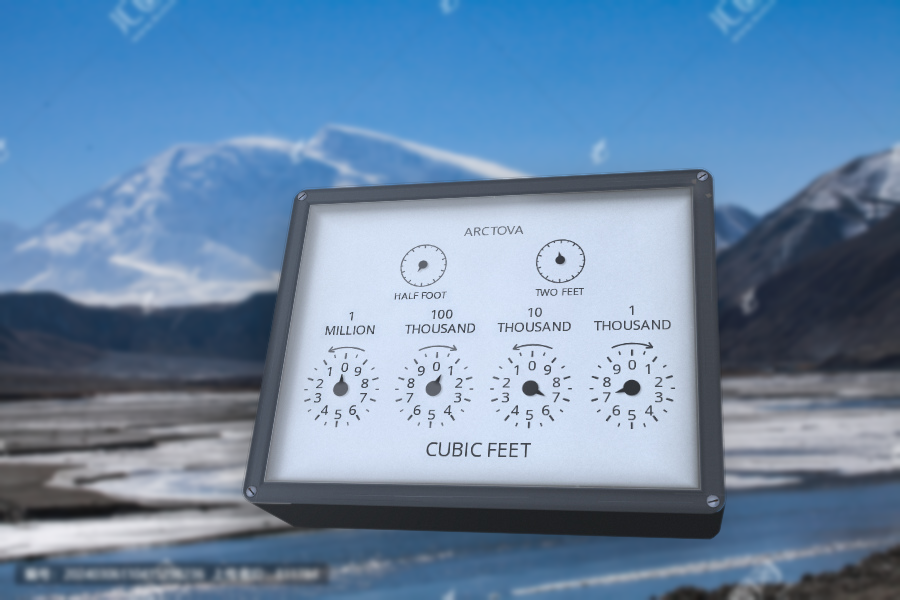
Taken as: 6700 ft³
